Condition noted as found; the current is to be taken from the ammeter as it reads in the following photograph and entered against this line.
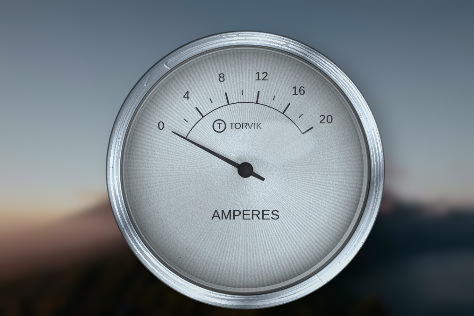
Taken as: 0 A
